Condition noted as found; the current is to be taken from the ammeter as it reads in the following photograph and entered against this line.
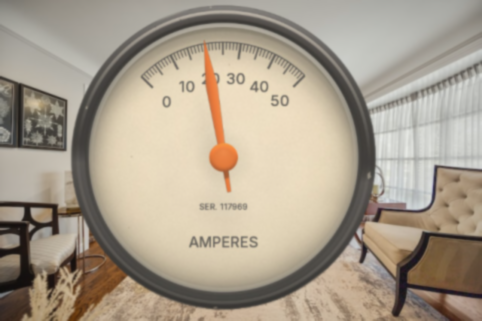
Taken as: 20 A
